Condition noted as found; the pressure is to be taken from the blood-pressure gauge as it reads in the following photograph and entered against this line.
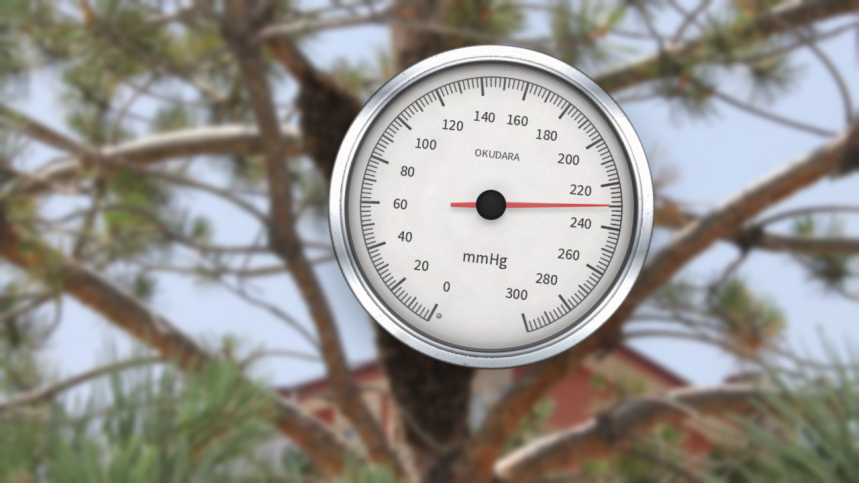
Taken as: 230 mmHg
